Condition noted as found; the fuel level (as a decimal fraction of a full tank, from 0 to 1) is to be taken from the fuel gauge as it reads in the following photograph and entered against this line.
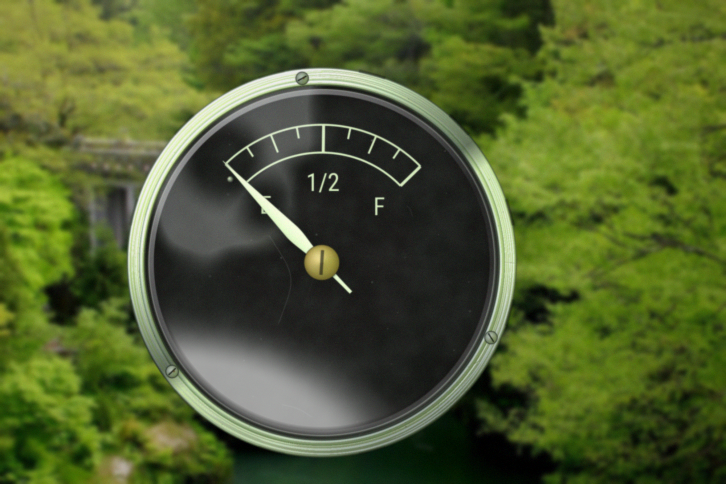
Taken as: 0
